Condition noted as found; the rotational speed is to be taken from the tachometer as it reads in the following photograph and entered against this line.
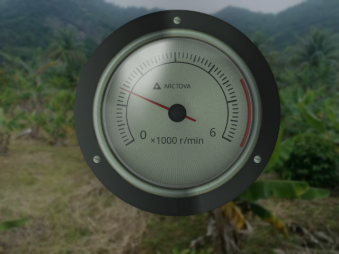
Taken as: 1400 rpm
